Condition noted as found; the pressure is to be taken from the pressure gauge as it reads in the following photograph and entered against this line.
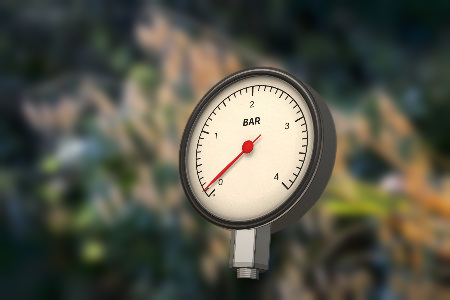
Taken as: 0.1 bar
